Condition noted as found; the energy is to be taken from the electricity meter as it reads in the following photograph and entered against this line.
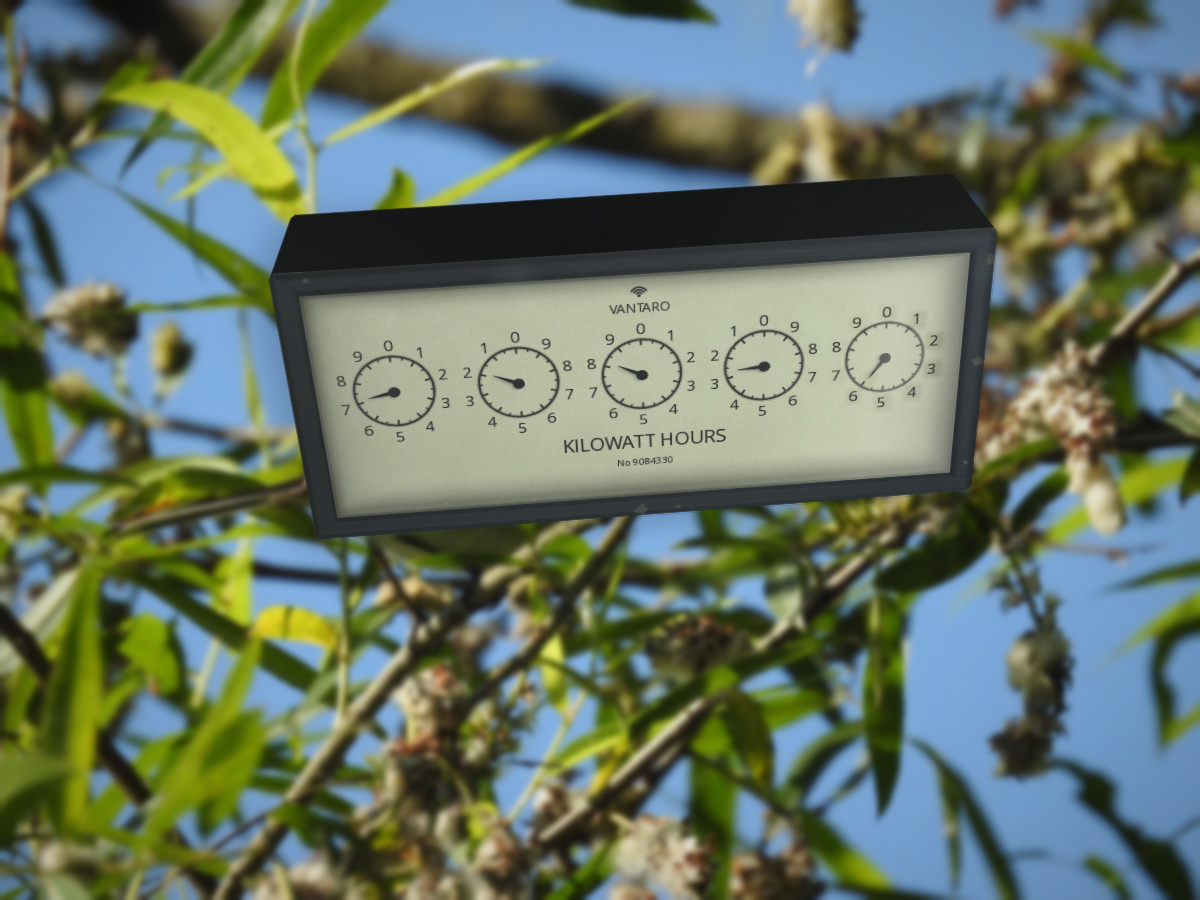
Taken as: 71826 kWh
